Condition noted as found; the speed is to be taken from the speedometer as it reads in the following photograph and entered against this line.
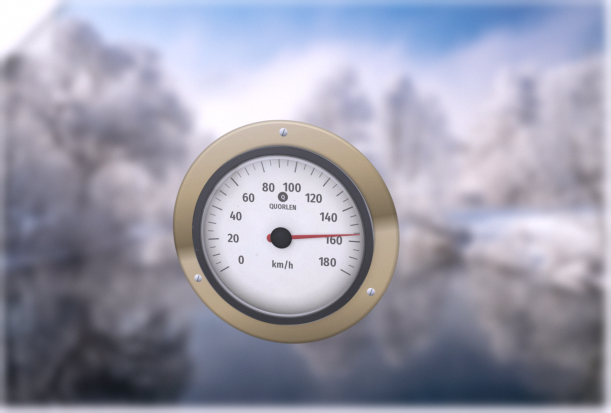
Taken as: 155 km/h
